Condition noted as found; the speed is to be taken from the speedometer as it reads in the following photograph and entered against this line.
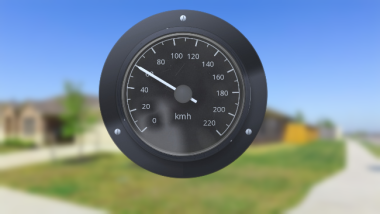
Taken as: 60 km/h
